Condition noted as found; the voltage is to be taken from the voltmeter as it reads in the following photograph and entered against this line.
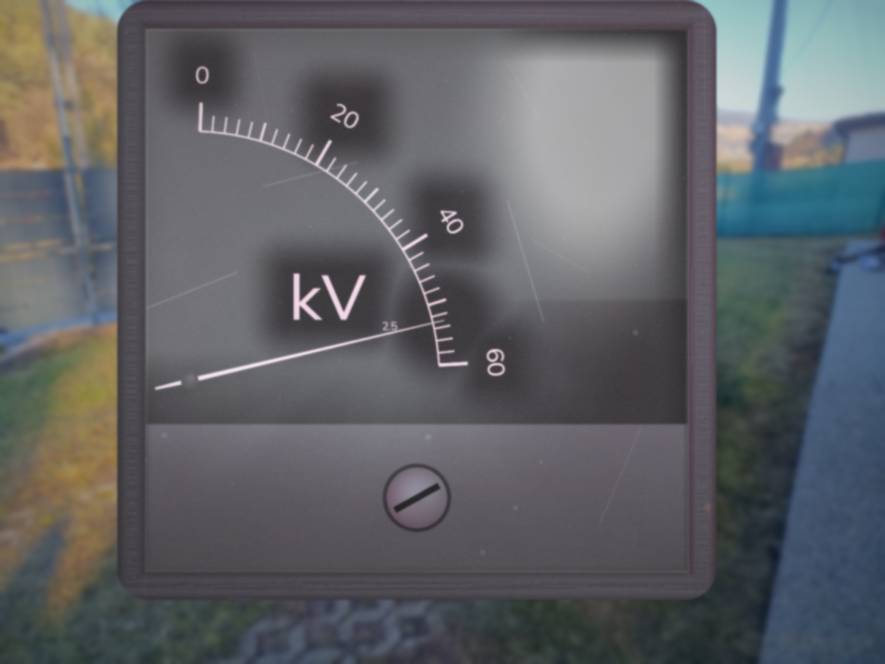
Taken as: 53 kV
